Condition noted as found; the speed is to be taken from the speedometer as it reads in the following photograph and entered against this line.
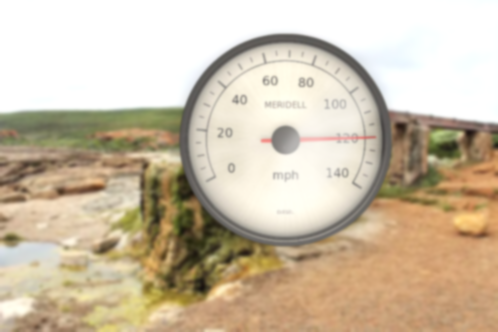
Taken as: 120 mph
